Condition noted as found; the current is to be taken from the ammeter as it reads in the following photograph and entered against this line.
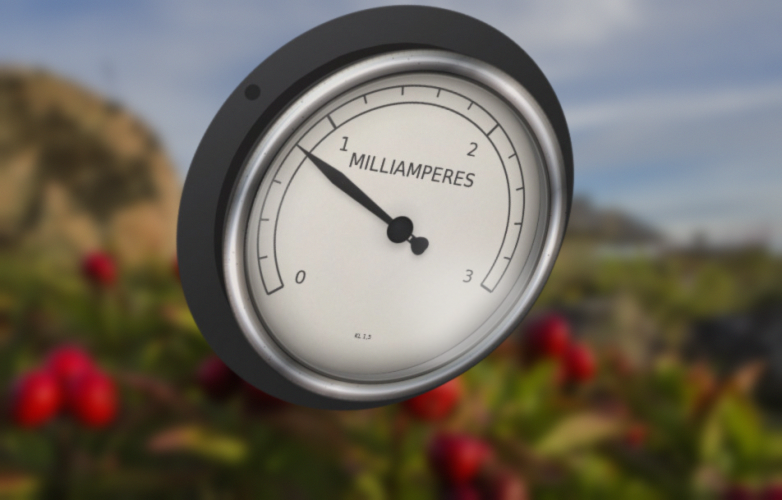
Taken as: 0.8 mA
